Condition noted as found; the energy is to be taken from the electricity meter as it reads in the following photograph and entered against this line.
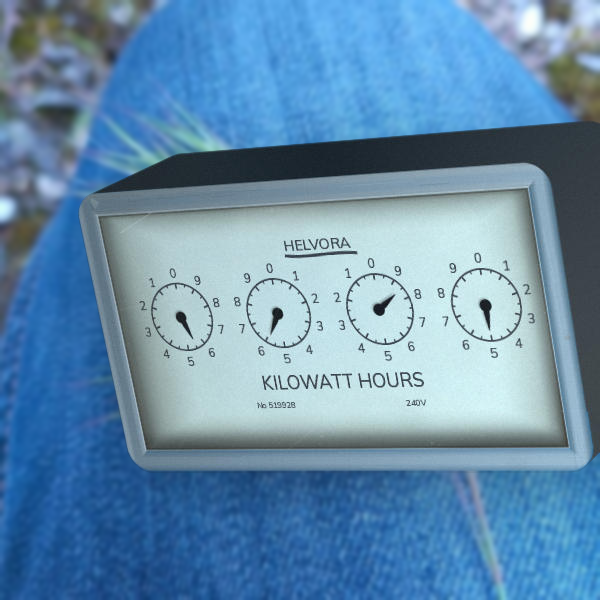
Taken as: 5585 kWh
